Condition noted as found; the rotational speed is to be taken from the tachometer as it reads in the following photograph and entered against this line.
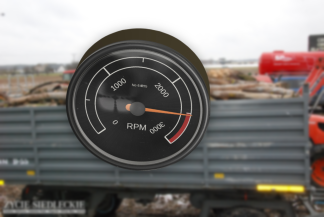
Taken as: 2500 rpm
